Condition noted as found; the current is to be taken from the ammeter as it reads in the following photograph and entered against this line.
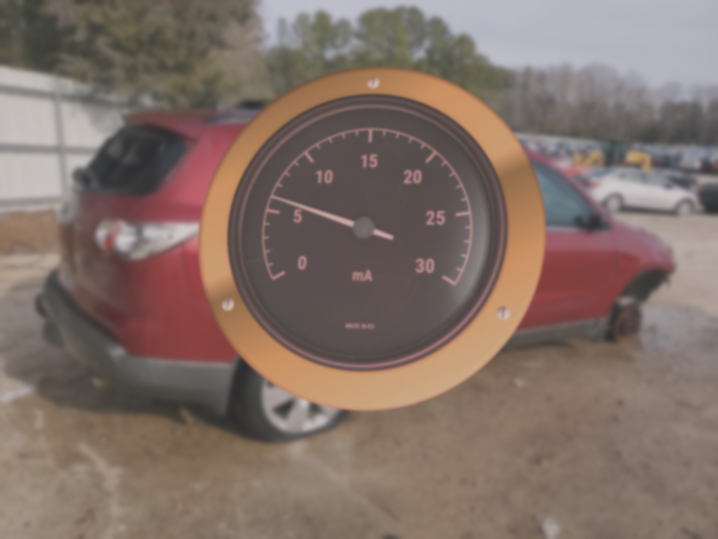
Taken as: 6 mA
